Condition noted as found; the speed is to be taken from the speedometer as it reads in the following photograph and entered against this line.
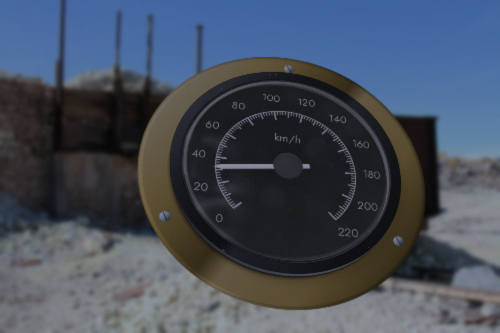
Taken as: 30 km/h
